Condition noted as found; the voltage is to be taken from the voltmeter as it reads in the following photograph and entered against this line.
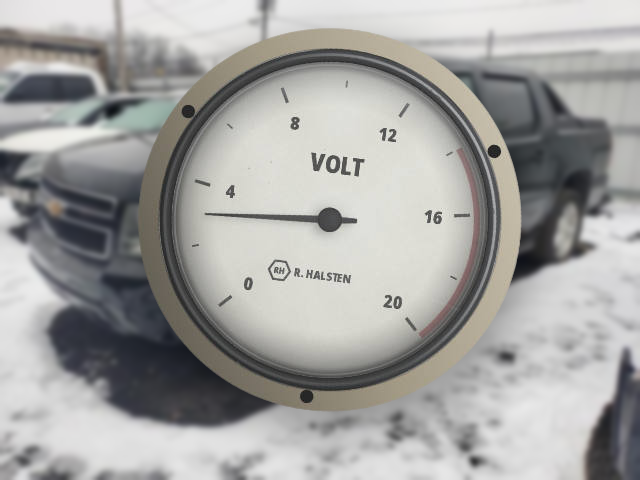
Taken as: 3 V
